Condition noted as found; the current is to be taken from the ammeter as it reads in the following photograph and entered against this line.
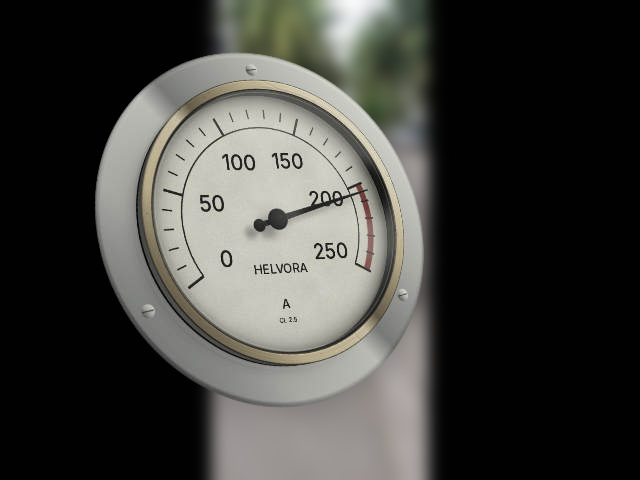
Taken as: 205 A
